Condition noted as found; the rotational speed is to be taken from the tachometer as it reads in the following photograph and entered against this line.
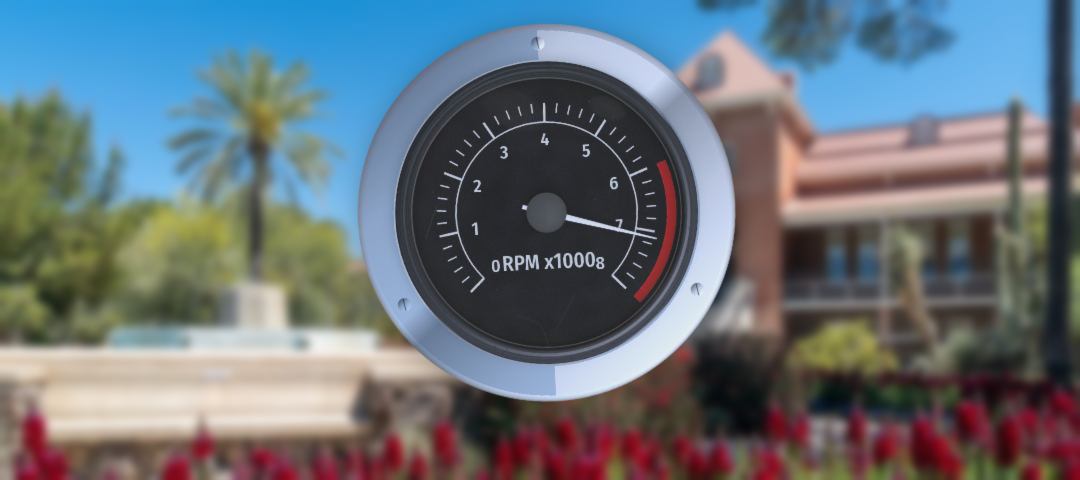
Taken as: 7100 rpm
